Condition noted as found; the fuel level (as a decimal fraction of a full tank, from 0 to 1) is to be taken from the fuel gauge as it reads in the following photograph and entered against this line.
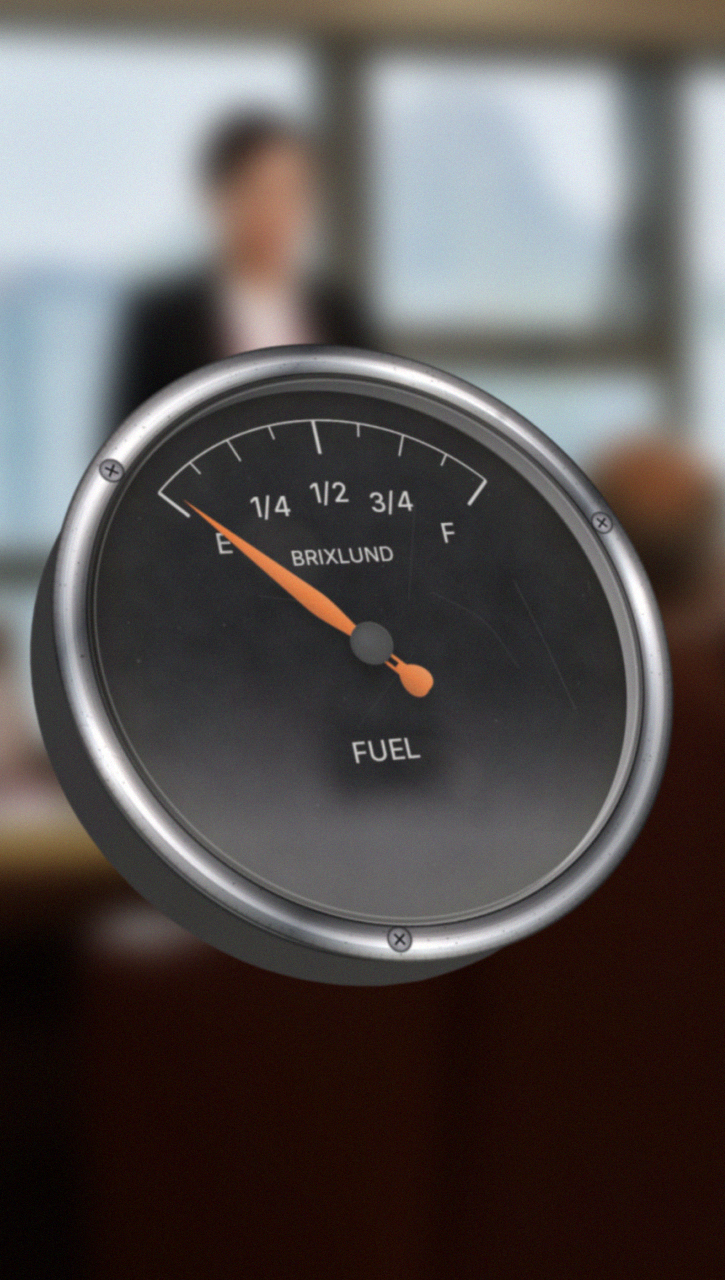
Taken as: 0
